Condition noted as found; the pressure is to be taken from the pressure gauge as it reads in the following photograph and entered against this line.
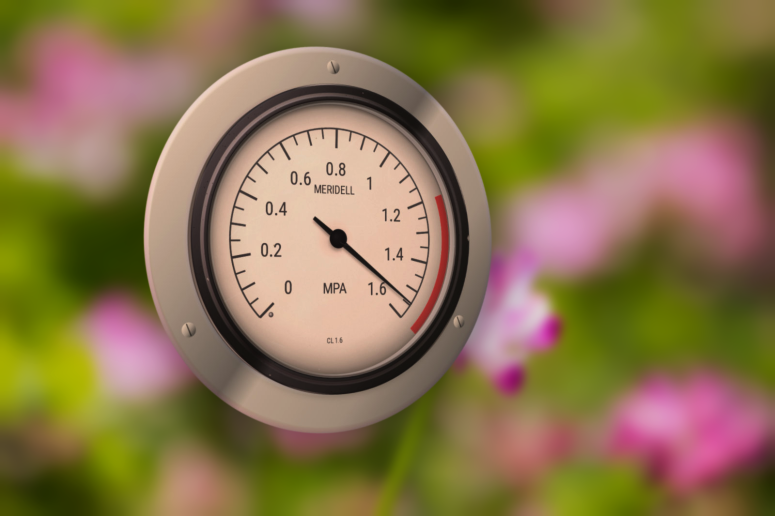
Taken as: 1.55 MPa
